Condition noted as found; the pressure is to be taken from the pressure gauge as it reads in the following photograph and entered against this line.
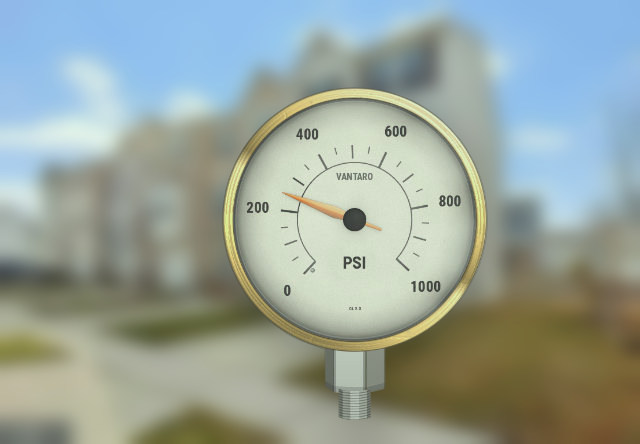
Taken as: 250 psi
